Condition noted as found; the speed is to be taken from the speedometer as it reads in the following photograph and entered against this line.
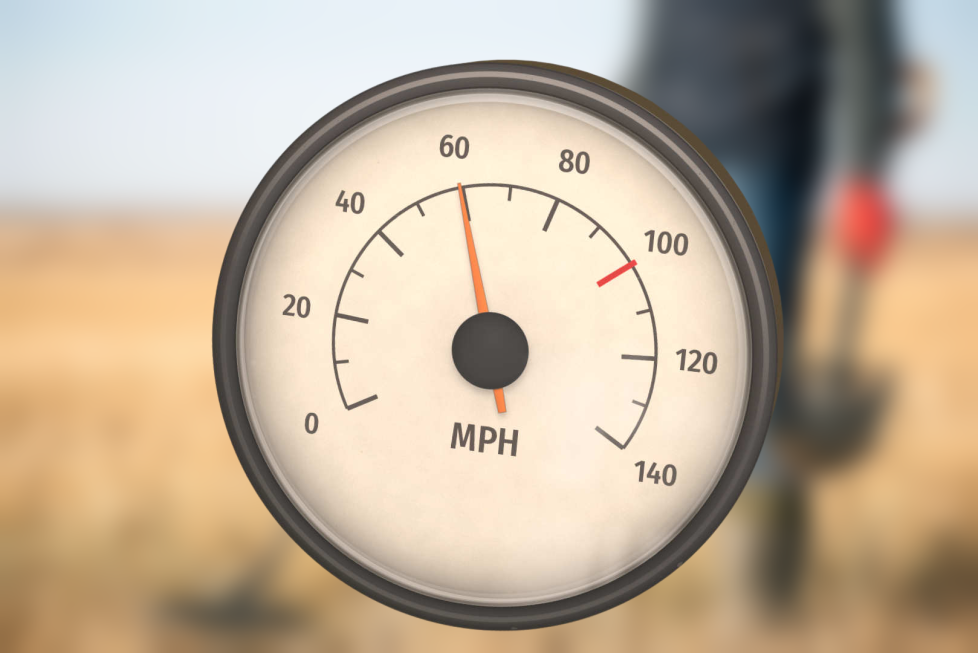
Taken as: 60 mph
